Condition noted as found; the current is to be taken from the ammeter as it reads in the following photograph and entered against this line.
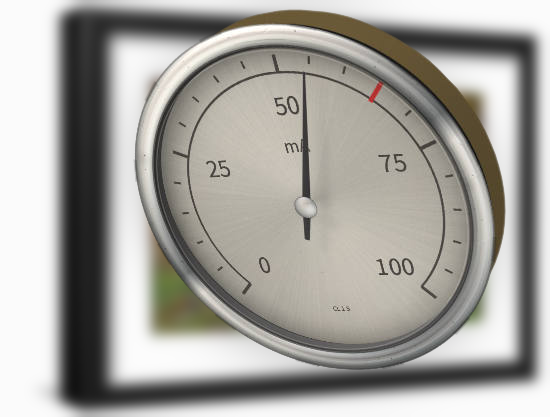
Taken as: 55 mA
